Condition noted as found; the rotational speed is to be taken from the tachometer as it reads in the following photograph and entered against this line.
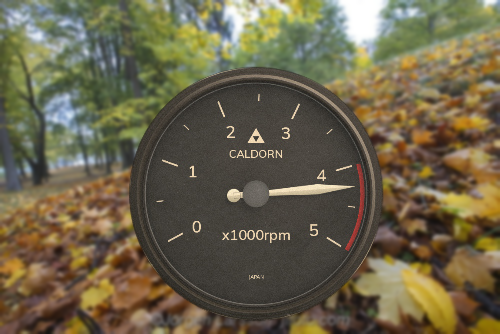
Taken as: 4250 rpm
